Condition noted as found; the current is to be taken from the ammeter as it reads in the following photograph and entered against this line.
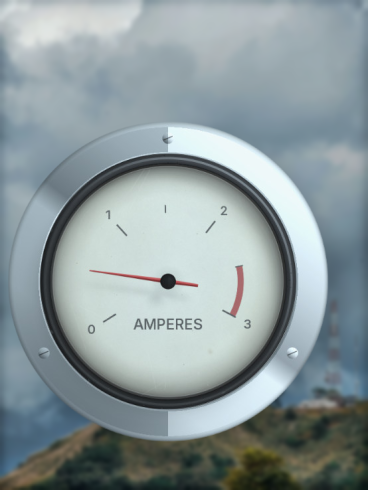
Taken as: 0.5 A
